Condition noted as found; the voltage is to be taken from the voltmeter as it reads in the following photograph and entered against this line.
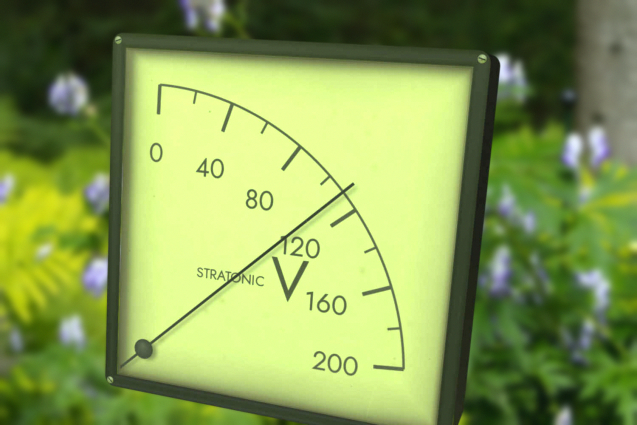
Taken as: 110 V
